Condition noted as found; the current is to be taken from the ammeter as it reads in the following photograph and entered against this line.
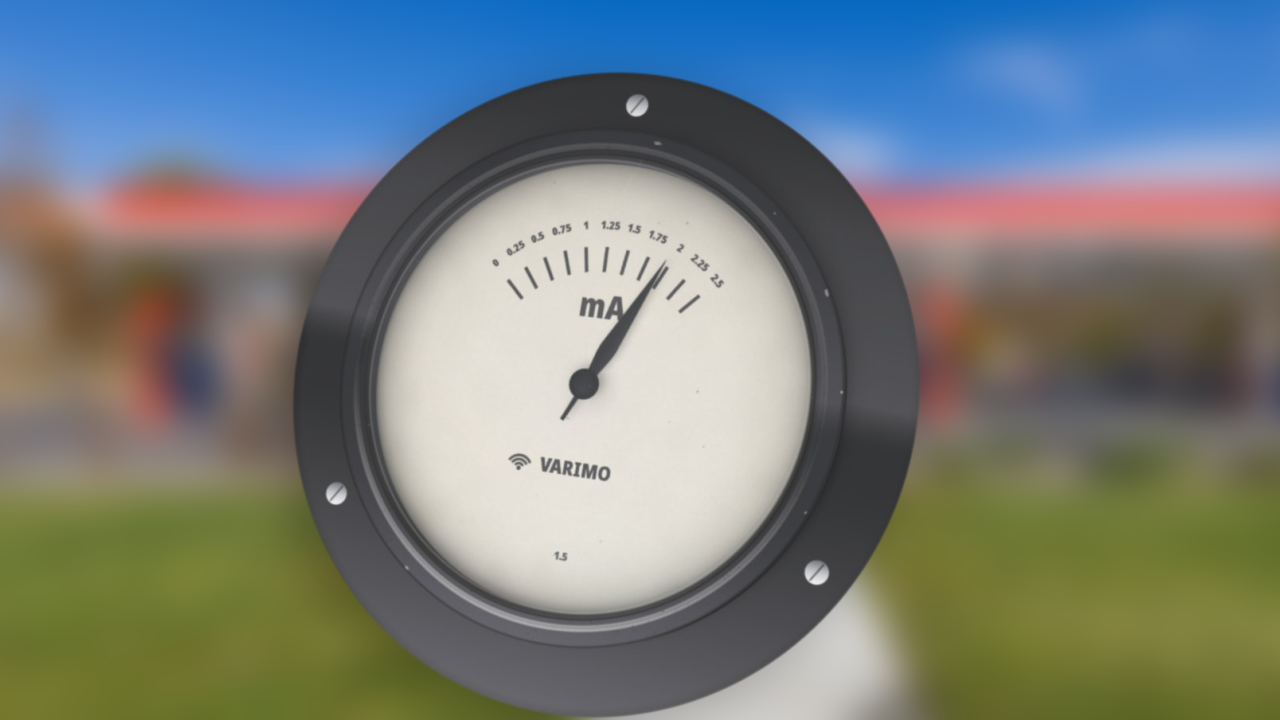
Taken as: 2 mA
